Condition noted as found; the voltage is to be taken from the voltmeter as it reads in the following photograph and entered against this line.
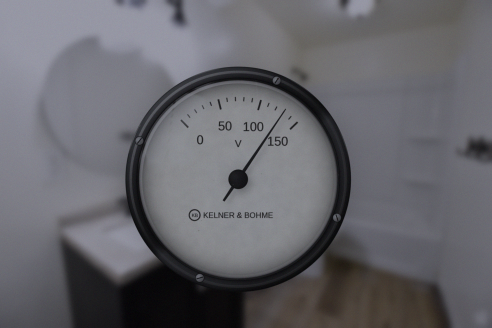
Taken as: 130 V
